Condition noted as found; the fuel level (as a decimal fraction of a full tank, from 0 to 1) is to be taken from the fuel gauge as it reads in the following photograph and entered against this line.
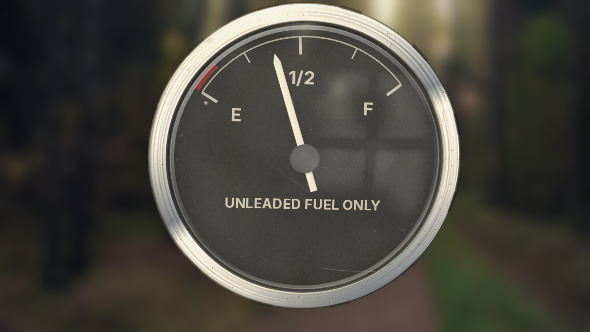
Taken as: 0.375
